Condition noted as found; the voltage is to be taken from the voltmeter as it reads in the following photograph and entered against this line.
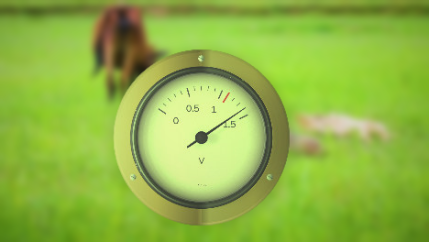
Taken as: 1.4 V
